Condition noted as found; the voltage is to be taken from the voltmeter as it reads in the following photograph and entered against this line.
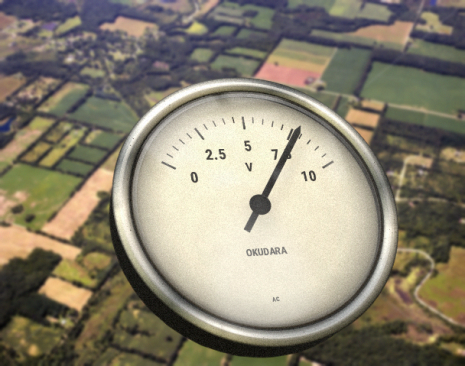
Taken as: 7.75 V
